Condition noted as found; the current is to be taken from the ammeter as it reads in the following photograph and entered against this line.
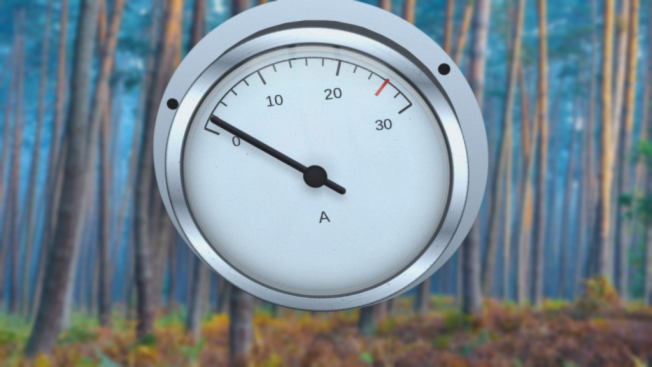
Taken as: 2 A
